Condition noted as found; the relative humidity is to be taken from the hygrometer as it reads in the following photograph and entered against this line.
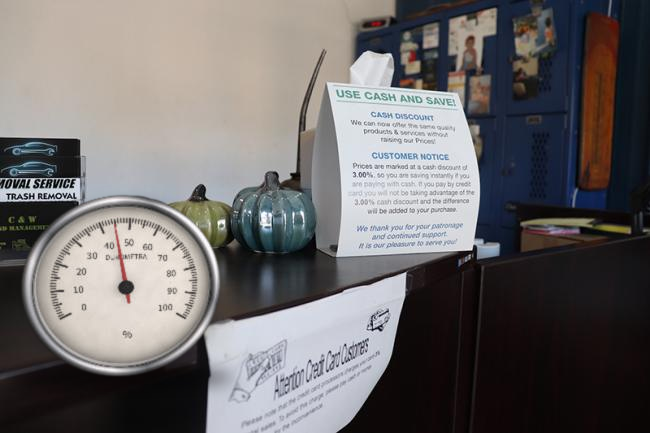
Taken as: 45 %
